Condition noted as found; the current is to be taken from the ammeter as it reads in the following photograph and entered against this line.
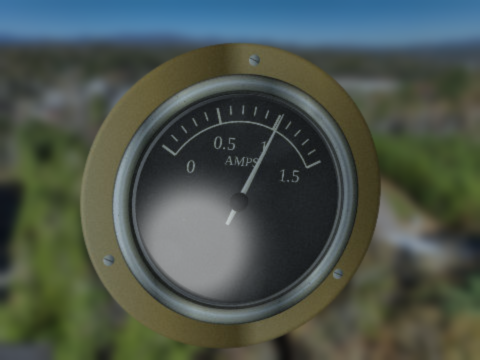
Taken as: 1 A
